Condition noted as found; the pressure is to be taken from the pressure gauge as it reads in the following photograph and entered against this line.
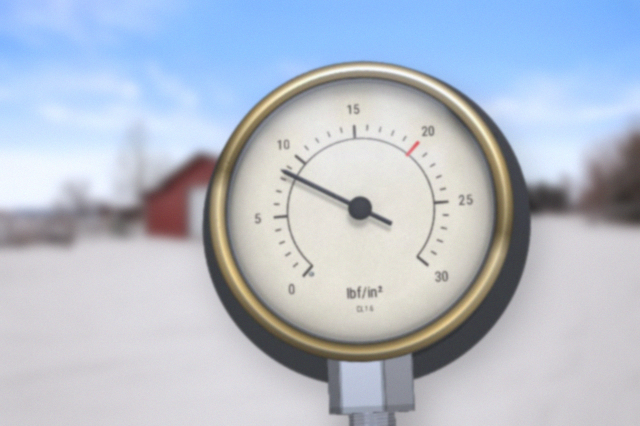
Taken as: 8.5 psi
